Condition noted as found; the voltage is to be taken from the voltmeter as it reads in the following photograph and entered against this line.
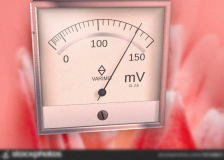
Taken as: 135 mV
